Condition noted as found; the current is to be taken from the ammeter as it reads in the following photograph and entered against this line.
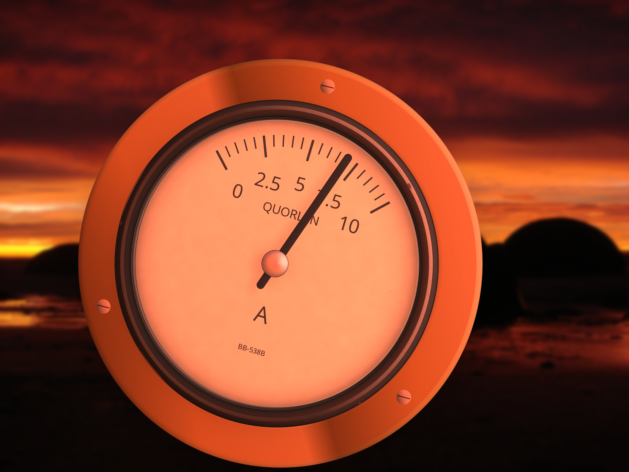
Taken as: 7 A
